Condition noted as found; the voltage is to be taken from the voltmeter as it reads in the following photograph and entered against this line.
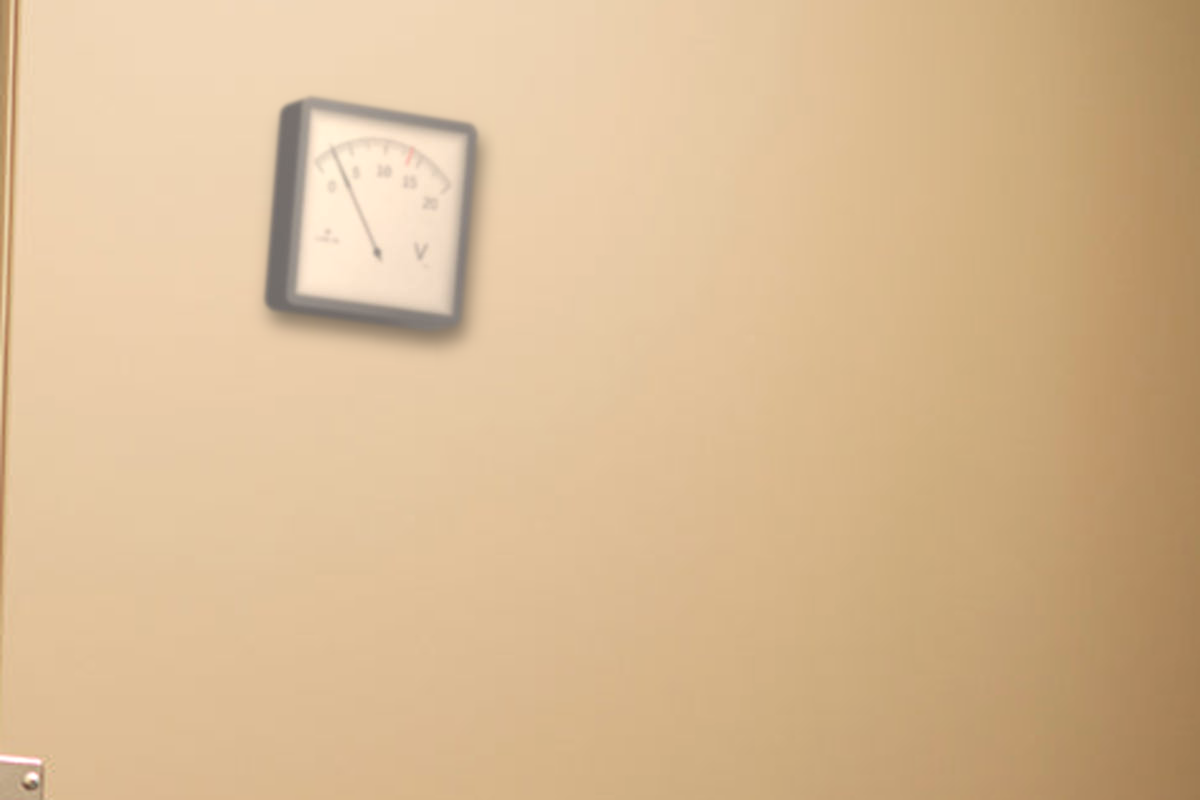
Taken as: 2.5 V
